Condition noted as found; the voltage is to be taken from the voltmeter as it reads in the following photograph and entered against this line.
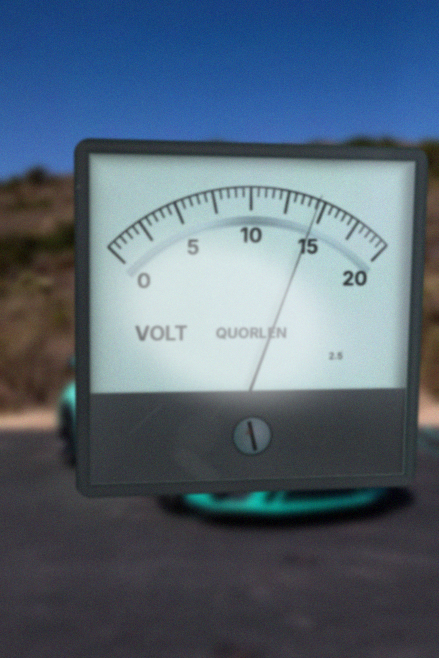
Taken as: 14.5 V
